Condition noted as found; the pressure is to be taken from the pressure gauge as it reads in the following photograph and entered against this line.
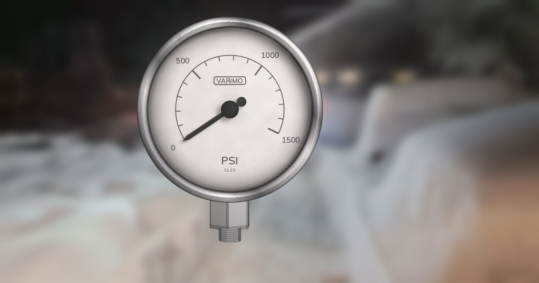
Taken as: 0 psi
